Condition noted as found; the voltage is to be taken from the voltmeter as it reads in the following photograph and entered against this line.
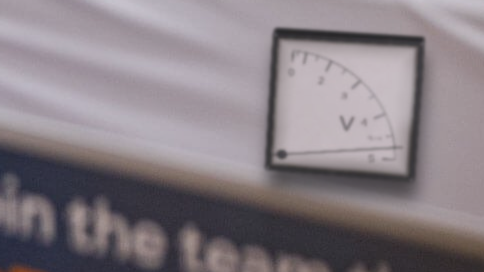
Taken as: 4.75 V
